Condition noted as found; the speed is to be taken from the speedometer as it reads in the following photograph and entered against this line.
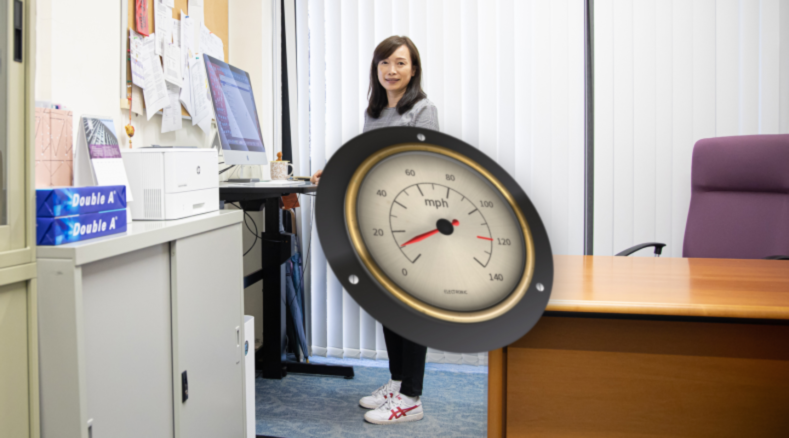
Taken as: 10 mph
